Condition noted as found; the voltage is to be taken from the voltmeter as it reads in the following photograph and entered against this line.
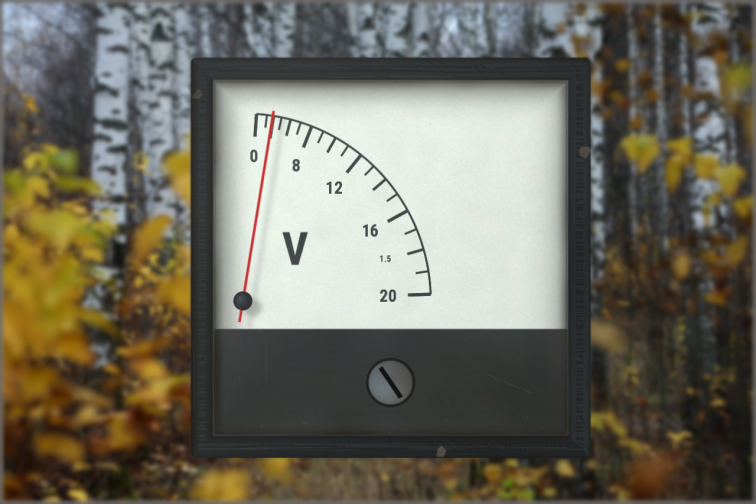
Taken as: 4 V
